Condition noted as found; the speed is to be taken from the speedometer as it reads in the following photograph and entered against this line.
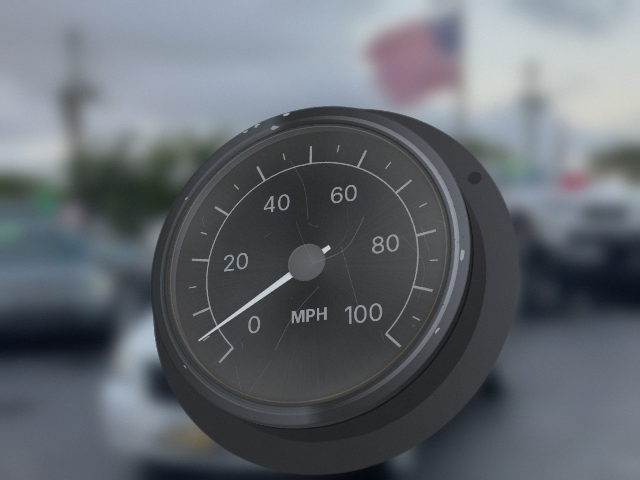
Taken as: 5 mph
